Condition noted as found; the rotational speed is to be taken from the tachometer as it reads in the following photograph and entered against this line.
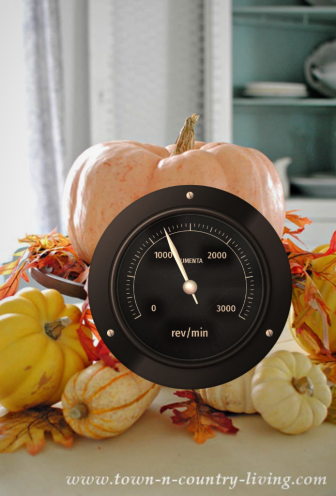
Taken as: 1200 rpm
